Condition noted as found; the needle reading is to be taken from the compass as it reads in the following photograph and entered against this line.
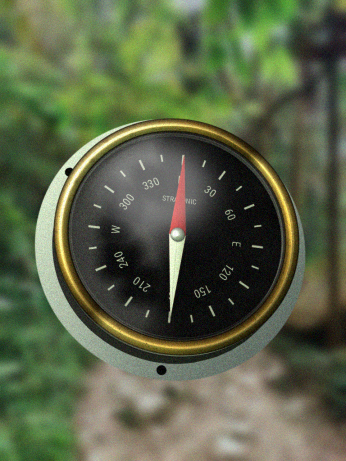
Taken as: 0 °
